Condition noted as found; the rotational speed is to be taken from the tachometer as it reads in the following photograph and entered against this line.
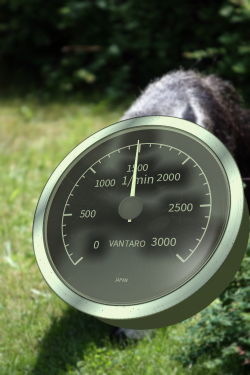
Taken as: 1500 rpm
